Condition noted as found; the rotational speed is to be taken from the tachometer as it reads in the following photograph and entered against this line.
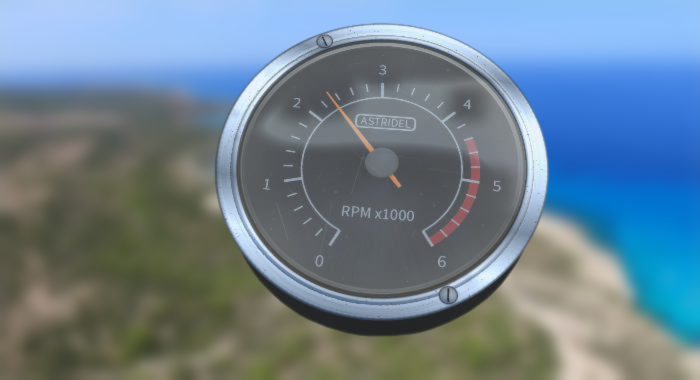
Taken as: 2300 rpm
